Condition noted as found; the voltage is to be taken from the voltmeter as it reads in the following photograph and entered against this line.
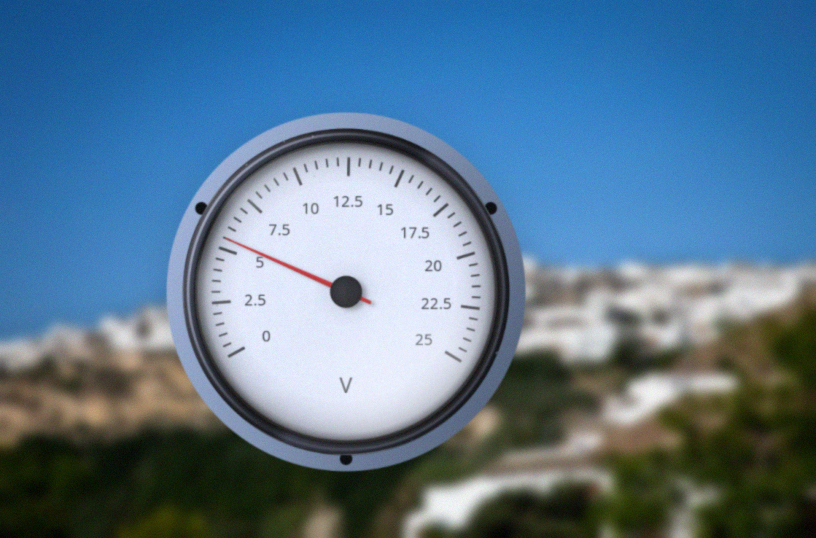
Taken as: 5.5 V
